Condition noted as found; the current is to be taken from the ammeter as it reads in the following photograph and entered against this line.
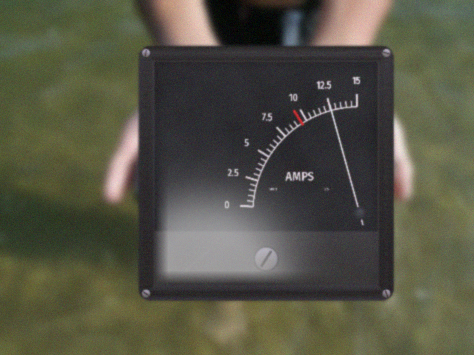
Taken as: 12.5 A
